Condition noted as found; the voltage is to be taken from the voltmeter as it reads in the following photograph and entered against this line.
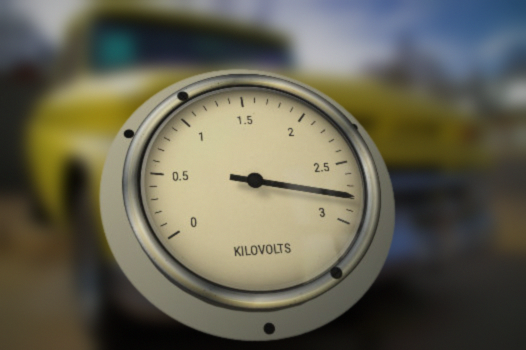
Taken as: 2.8 kV
